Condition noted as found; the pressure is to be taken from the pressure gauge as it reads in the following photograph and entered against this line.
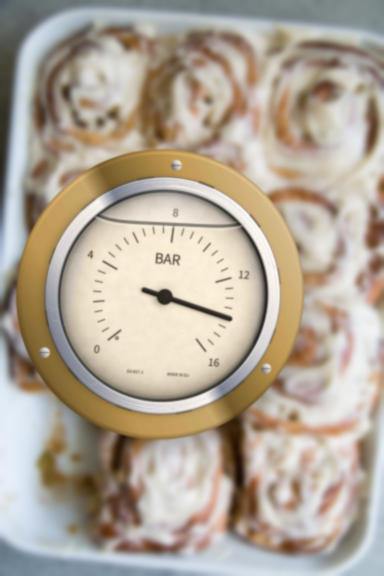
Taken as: 14 bar
